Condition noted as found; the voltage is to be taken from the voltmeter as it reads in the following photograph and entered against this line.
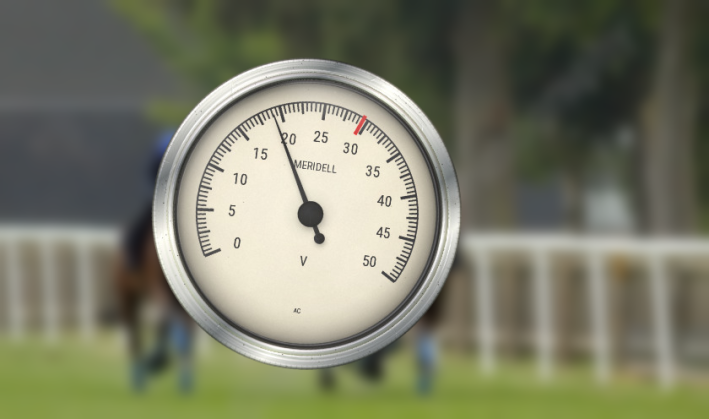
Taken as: 19 V
